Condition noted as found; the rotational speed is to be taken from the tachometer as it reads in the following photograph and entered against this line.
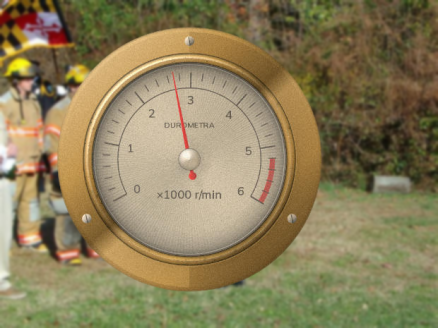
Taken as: 2700 rpm
